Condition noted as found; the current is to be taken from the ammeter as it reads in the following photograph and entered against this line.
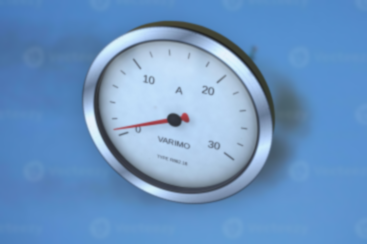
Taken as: 1 A
